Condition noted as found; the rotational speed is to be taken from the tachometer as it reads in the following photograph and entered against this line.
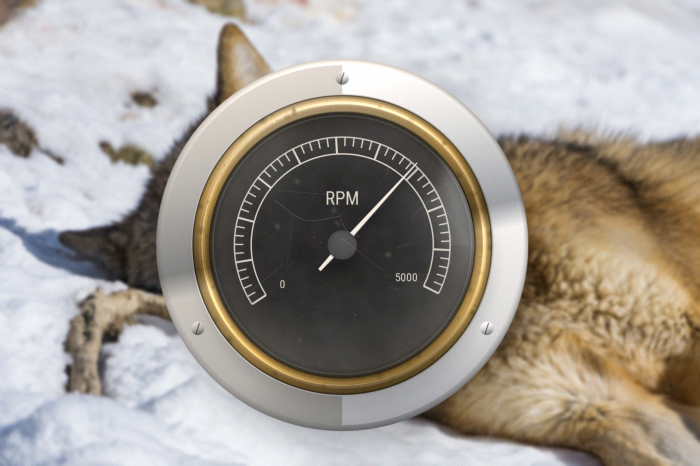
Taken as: 3450 rpm
